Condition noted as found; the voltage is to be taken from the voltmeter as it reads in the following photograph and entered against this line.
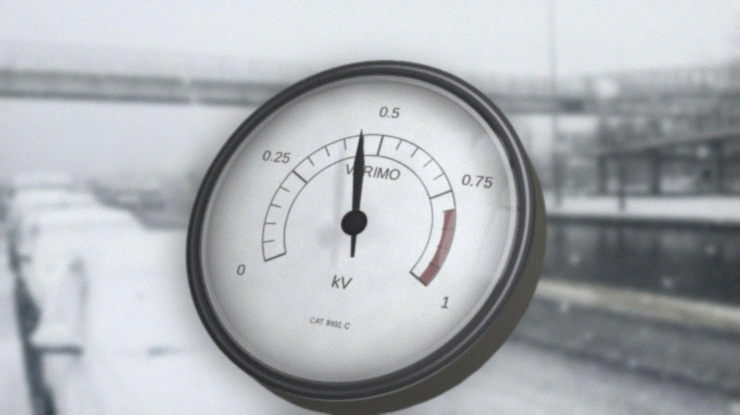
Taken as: 0.45 kV
